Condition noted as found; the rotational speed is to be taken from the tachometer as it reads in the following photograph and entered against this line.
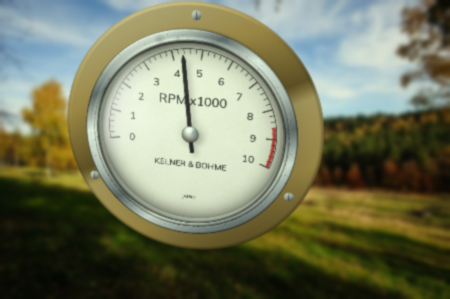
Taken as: 4400 rpm
